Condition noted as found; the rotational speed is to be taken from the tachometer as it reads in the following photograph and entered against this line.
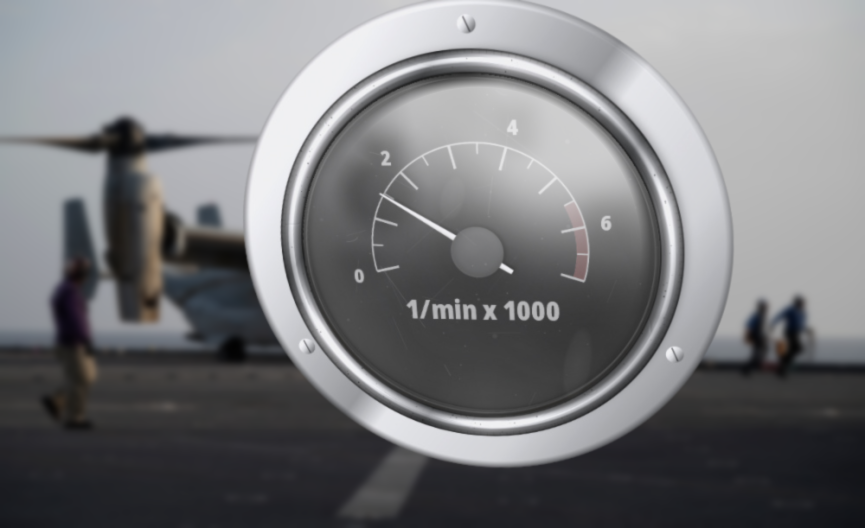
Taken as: 1500 rpm
